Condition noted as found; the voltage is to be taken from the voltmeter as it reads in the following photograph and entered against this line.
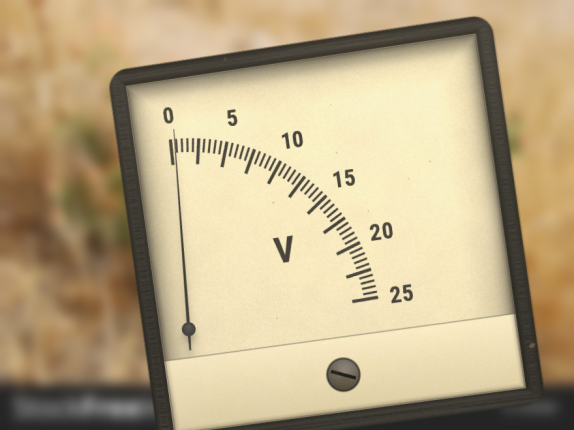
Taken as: 0.5 V
